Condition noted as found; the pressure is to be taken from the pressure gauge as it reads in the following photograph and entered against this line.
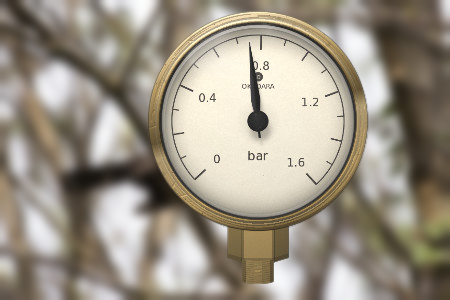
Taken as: 0.75 bar
